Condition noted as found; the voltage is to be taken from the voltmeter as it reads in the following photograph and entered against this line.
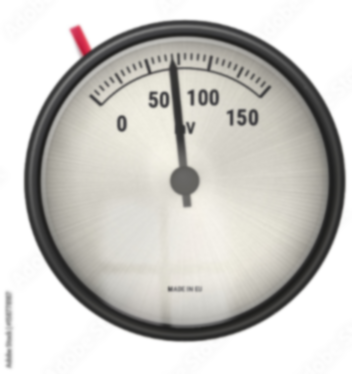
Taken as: 70 mV
